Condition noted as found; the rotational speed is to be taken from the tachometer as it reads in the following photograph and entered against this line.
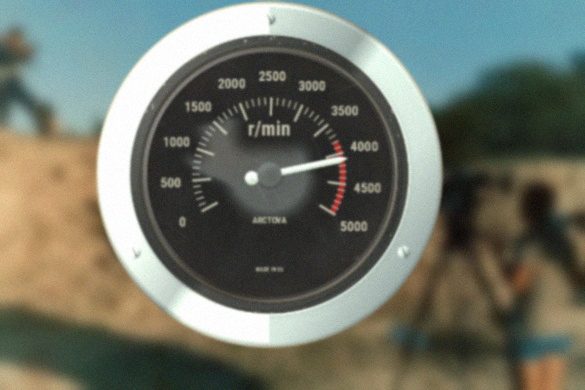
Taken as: 4100 rpm
